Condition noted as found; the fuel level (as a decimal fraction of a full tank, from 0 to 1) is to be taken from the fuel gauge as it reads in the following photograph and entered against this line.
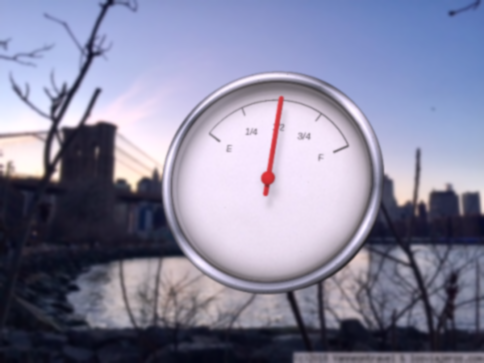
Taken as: 0.5
